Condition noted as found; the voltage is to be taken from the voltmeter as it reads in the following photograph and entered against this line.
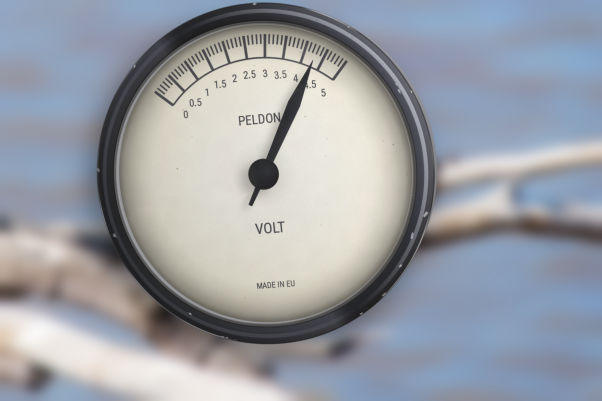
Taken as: 4.3 V
